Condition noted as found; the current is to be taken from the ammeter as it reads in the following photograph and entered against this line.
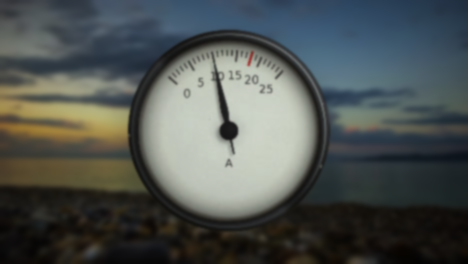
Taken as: 10 A
